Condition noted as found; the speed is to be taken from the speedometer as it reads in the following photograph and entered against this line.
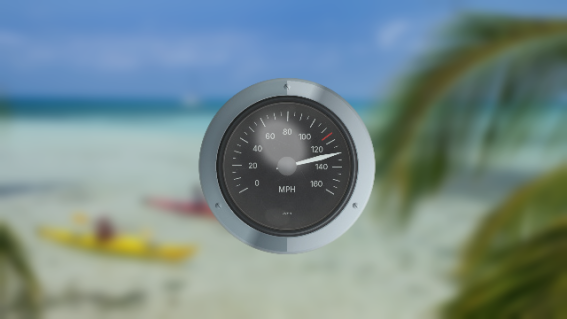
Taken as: 130 mph
